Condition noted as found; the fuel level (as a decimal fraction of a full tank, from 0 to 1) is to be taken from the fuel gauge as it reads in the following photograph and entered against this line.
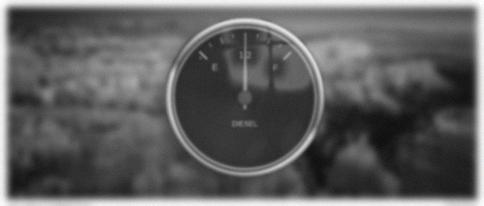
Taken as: 0.5
